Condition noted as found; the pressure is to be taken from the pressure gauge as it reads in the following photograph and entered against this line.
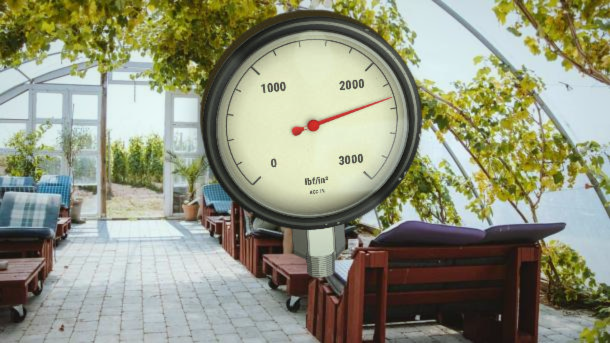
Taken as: 2300 psi
